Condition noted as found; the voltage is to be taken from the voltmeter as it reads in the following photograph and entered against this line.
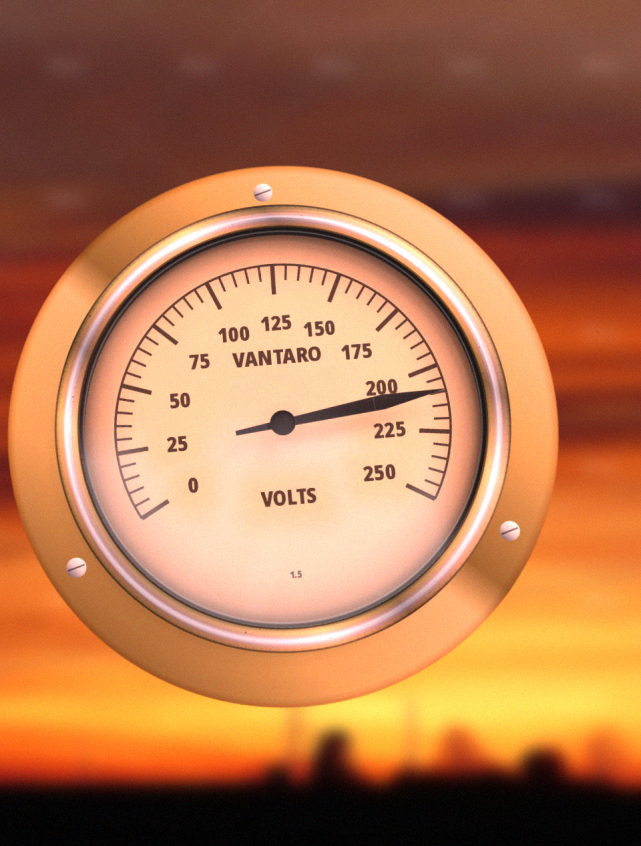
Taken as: 210 V
